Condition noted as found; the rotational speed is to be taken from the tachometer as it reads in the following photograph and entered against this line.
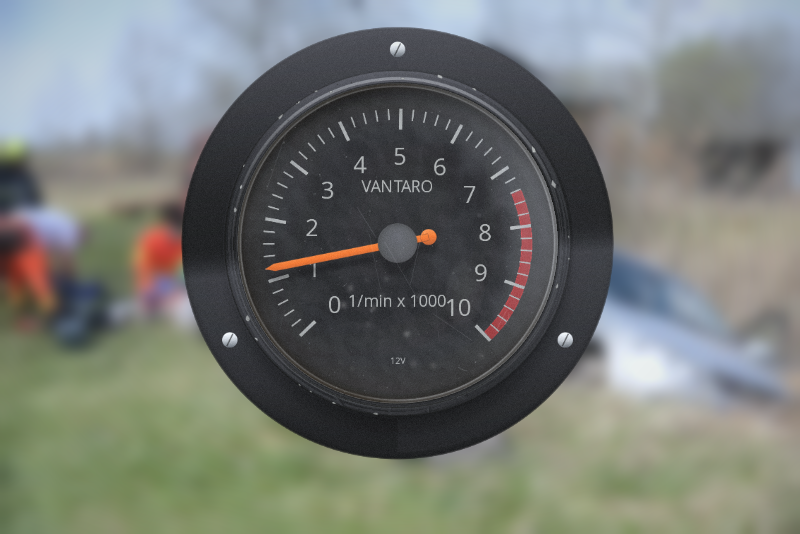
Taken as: 1200 rpm
